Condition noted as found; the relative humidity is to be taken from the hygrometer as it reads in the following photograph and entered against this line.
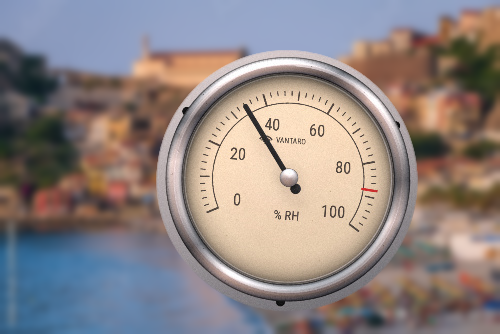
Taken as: 34 %
